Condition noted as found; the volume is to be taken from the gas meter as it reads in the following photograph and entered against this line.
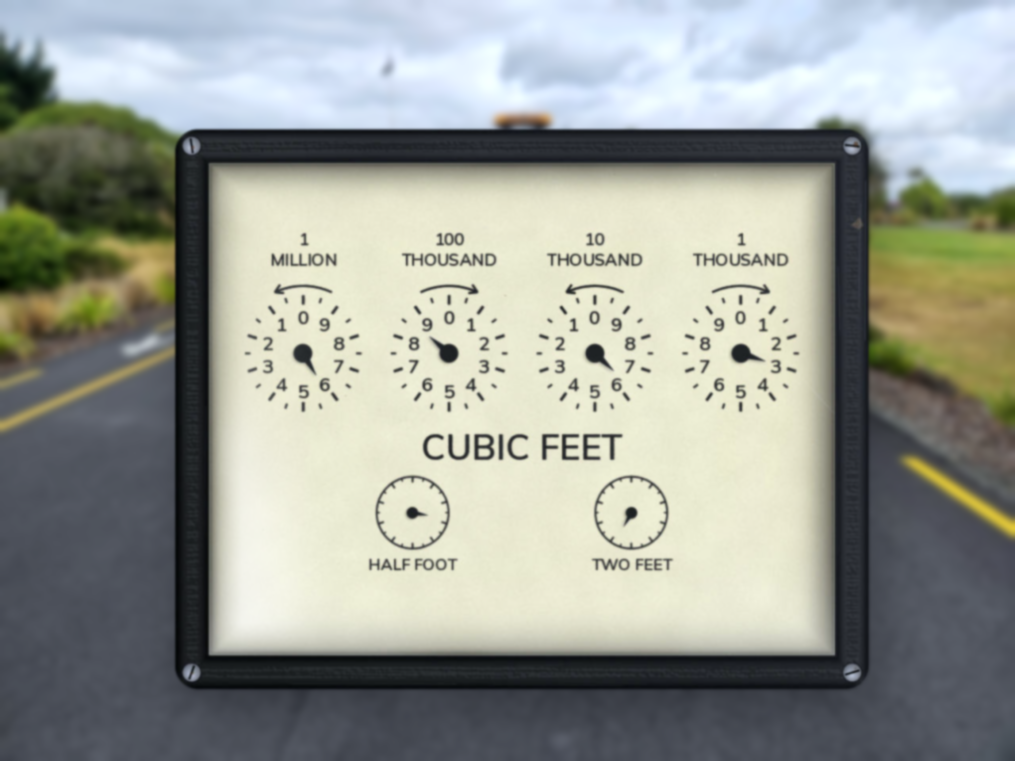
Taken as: 586300 ft³
